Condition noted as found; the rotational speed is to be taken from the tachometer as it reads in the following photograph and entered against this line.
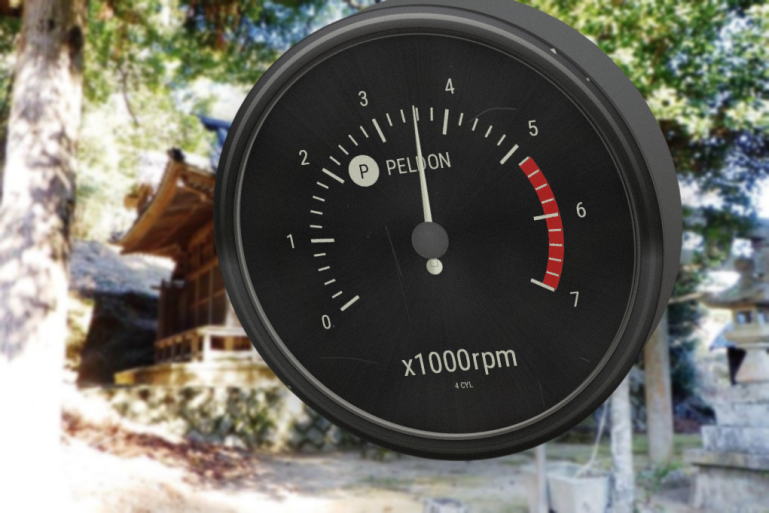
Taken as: 3600 rpm
